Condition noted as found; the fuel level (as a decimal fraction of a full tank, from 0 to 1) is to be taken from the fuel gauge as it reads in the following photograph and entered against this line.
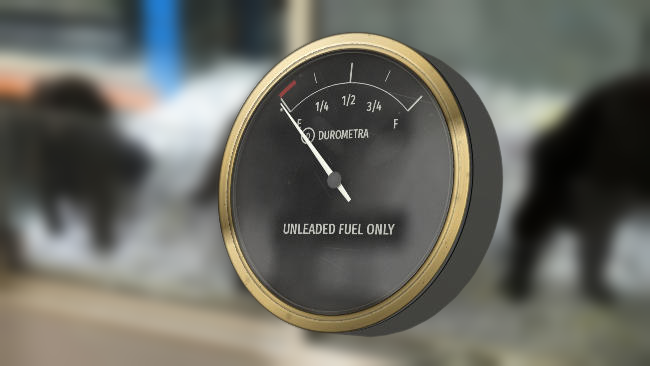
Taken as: 0
